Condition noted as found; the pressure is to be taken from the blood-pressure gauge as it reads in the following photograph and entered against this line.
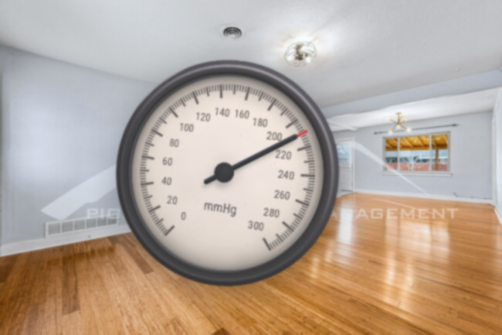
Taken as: 210 mmHg
